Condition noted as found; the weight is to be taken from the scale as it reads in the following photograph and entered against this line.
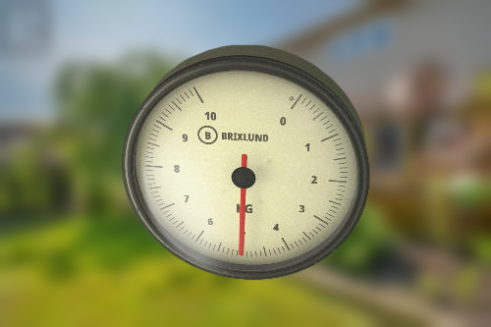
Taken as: 5 kg
